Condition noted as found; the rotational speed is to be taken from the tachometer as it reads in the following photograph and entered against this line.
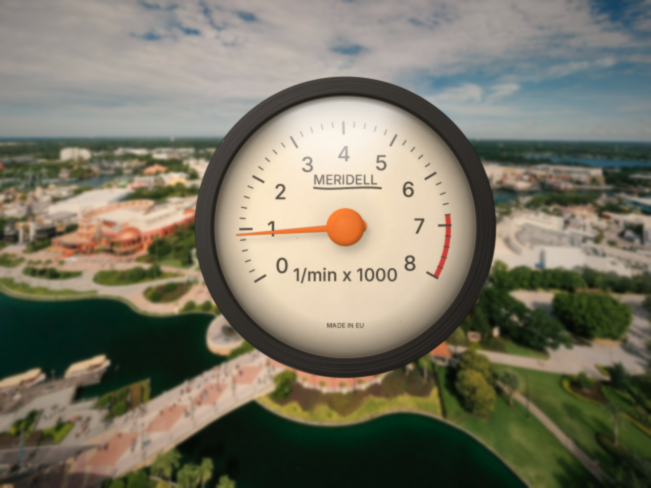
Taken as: 900 rpm
